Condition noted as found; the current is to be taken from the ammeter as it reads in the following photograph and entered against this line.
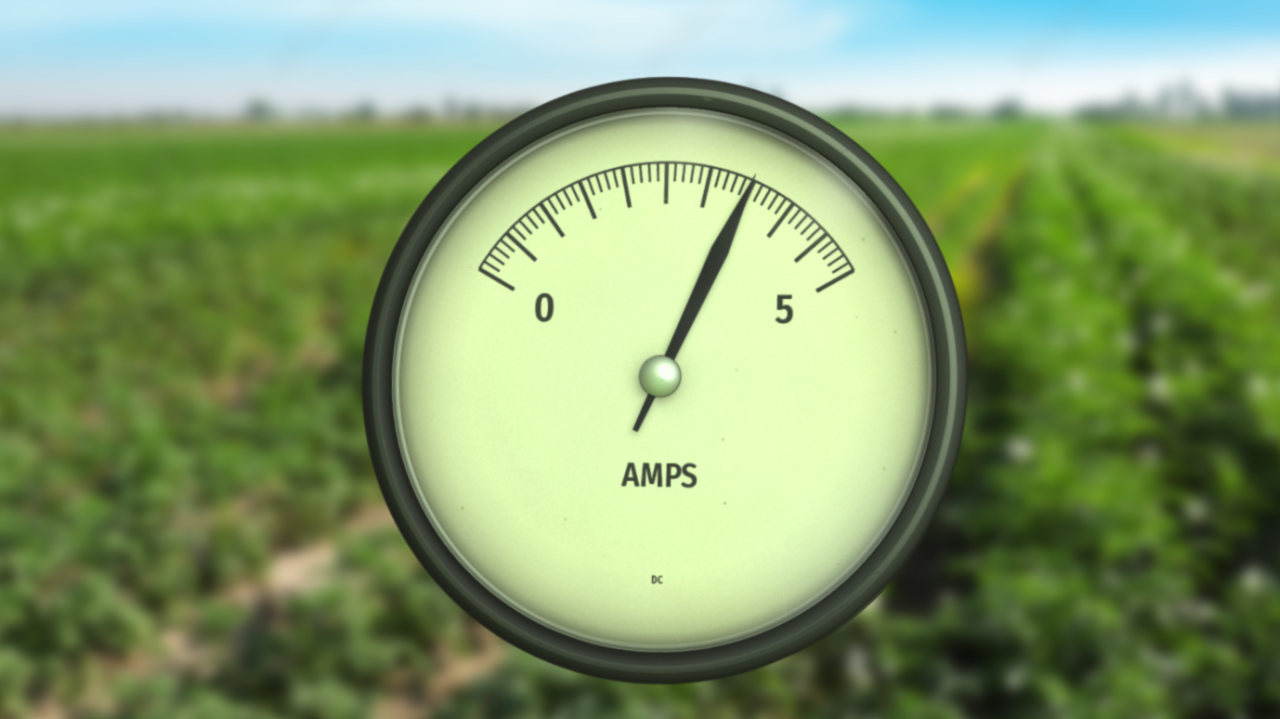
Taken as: 3.5 A
